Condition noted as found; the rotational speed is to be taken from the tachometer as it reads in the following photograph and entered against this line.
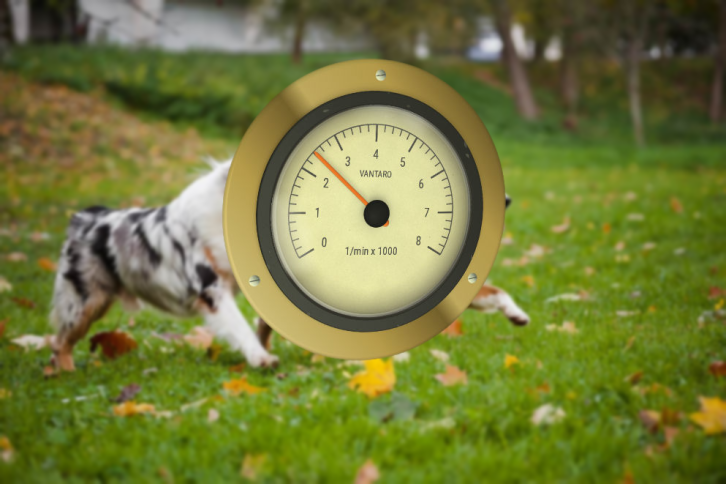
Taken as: 2400 rpm
